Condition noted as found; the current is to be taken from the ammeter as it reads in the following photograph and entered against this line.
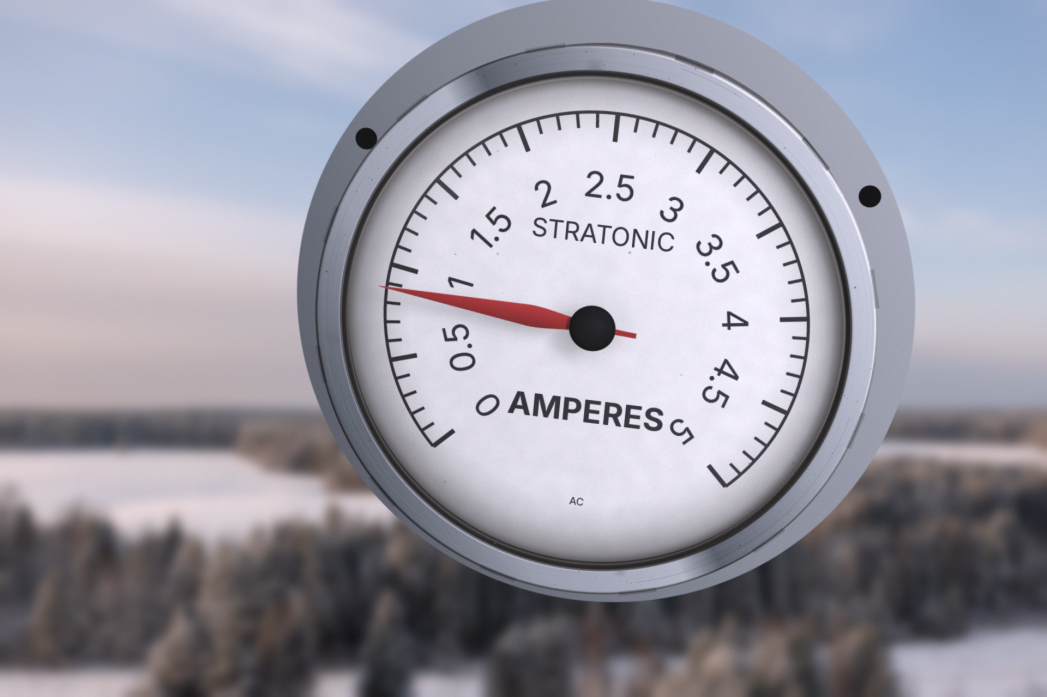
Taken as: 0.9 A
